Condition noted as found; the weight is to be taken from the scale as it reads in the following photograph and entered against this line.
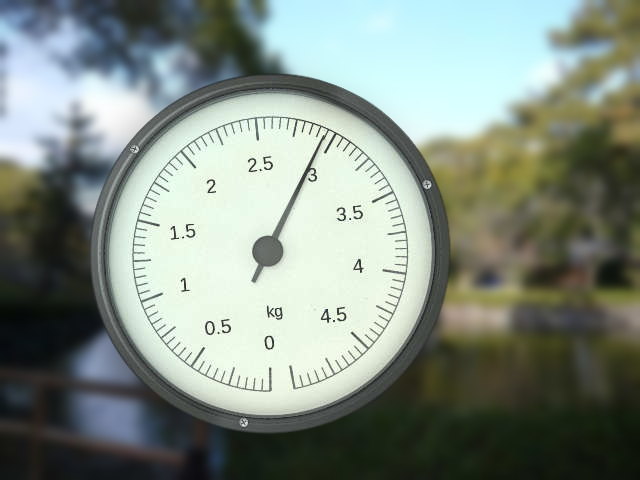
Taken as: 2.95 kg
